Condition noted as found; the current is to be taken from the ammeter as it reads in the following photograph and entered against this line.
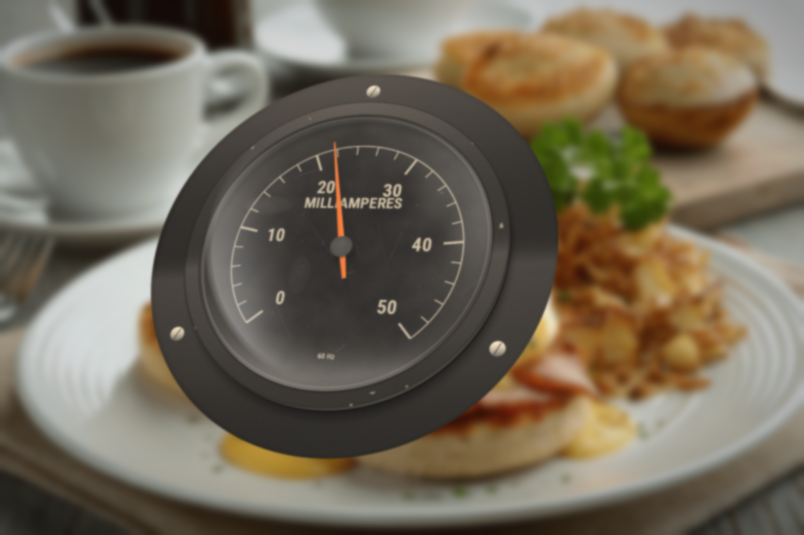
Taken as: 22 mA
